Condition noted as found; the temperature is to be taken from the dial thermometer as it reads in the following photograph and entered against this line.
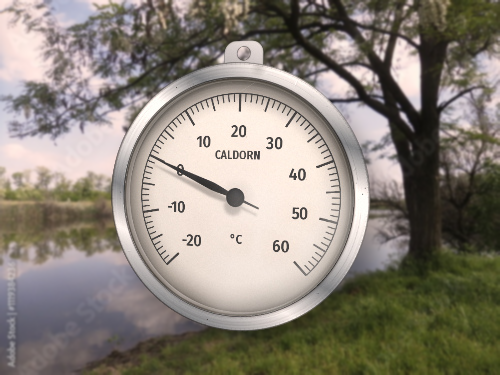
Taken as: 0 °C
